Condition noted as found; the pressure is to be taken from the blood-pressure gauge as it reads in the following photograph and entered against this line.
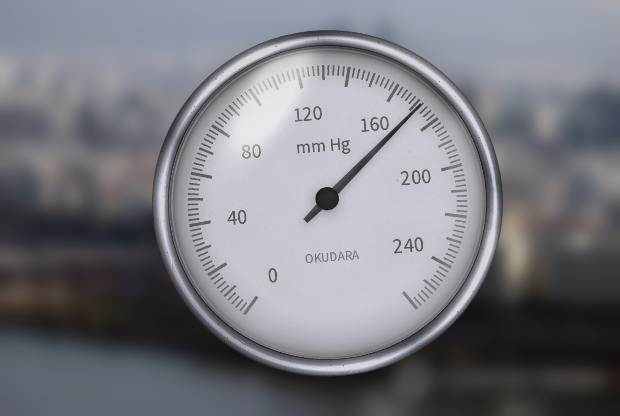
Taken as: 172 mmHg
